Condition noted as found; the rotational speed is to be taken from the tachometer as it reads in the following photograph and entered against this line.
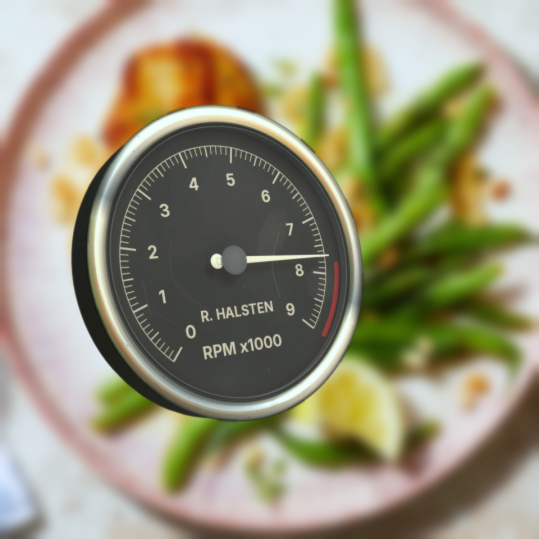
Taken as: 7700 rpm
